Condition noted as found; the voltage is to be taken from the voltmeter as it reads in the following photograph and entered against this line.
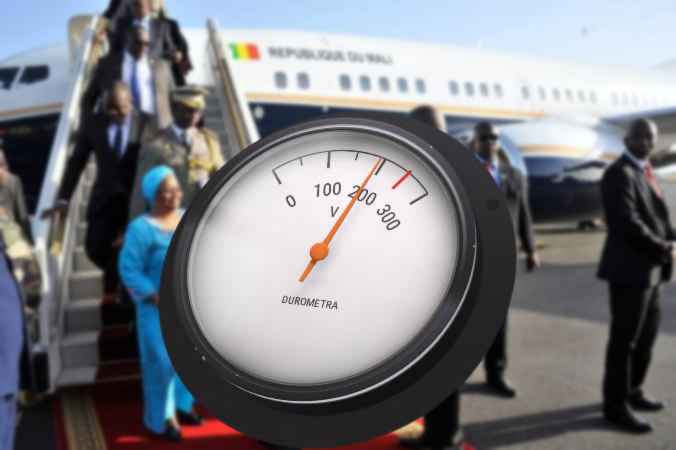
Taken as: 200 V
